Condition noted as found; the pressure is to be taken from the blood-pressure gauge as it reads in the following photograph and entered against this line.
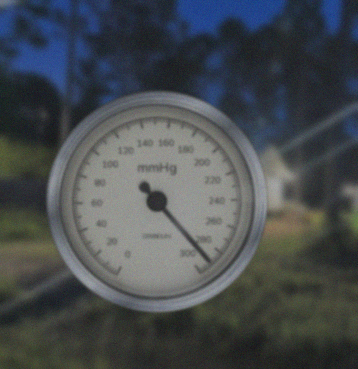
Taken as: 290 mmHg
